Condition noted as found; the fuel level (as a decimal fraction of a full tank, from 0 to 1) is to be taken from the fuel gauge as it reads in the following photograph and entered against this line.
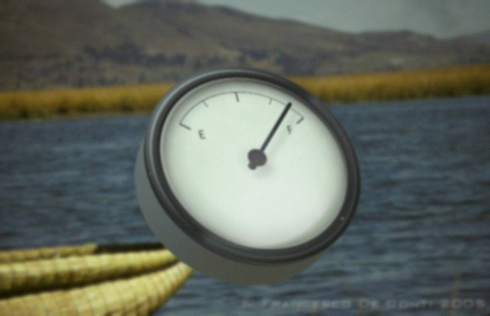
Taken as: 0.875
